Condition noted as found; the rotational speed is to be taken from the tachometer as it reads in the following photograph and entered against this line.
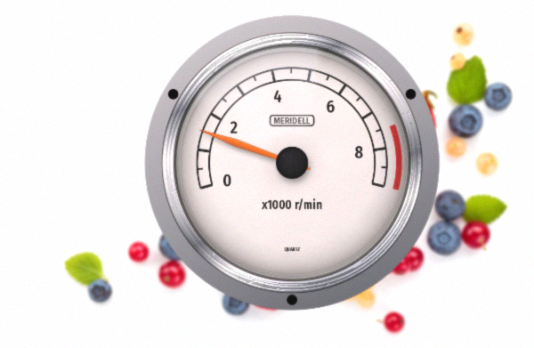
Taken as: 1500 rpm
